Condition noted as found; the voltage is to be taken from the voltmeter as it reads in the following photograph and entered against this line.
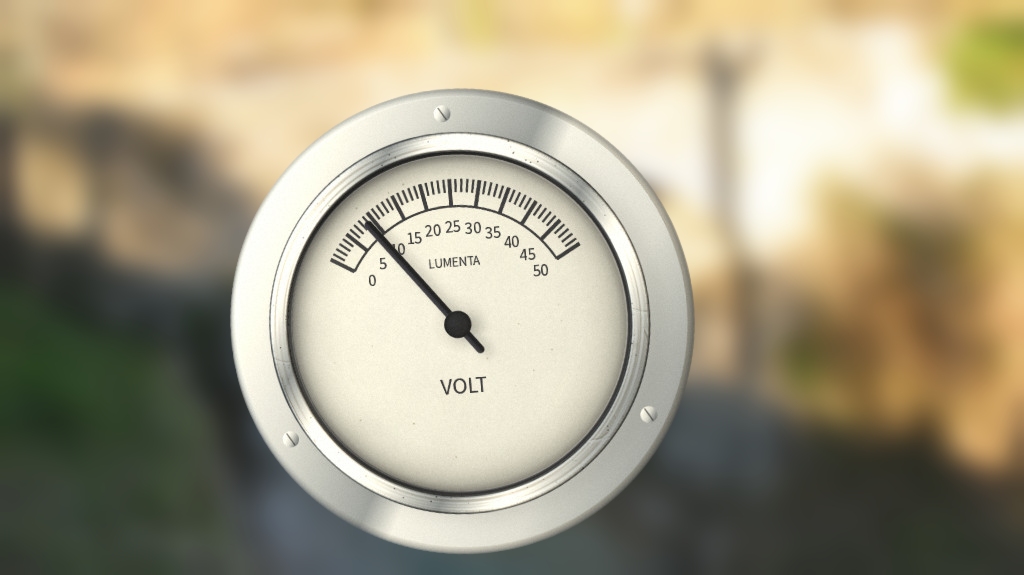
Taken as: 9 V
